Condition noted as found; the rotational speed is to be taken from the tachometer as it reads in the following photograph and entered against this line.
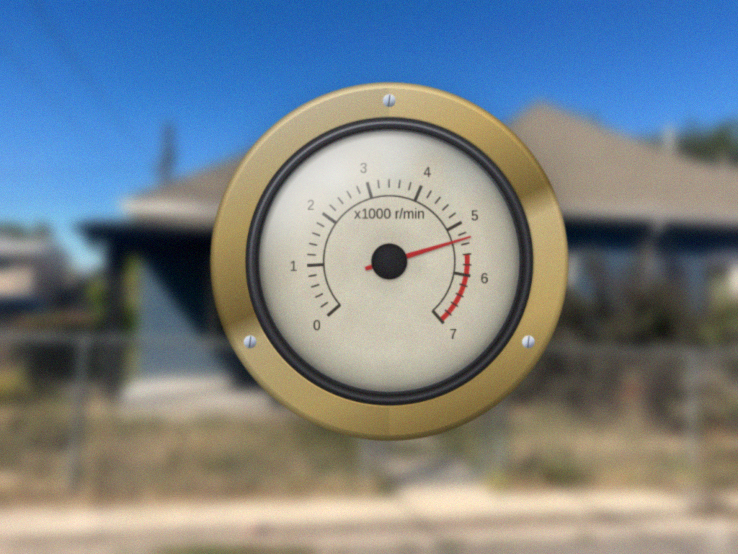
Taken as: 5300 rpm
